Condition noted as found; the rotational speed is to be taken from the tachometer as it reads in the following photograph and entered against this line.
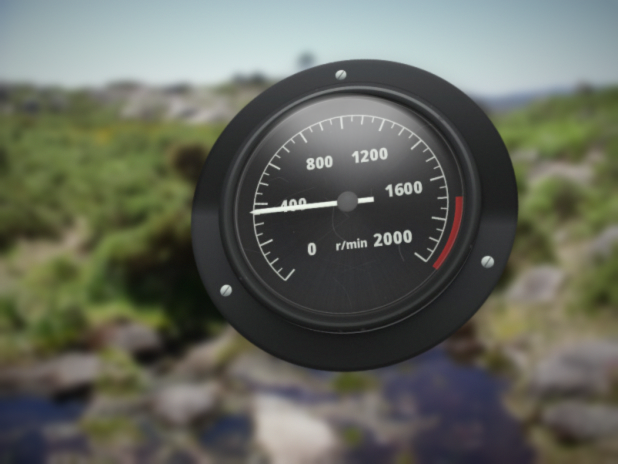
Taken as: 350 rpm
